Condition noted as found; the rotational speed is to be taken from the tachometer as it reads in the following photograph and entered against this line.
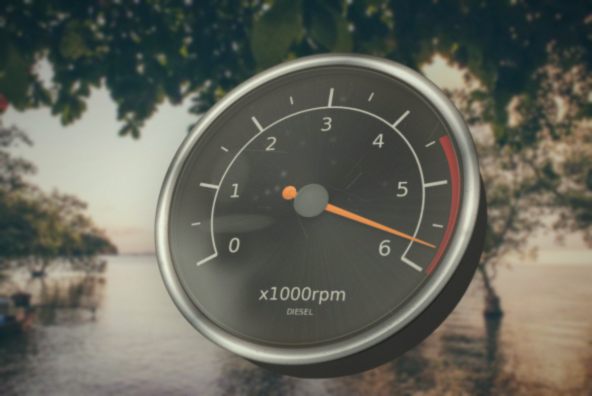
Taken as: 5750 rpm
